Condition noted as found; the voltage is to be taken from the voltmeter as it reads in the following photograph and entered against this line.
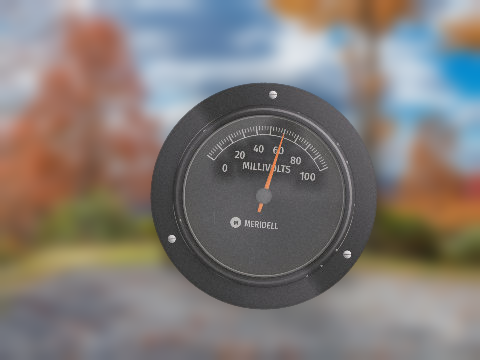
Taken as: 60 mV
